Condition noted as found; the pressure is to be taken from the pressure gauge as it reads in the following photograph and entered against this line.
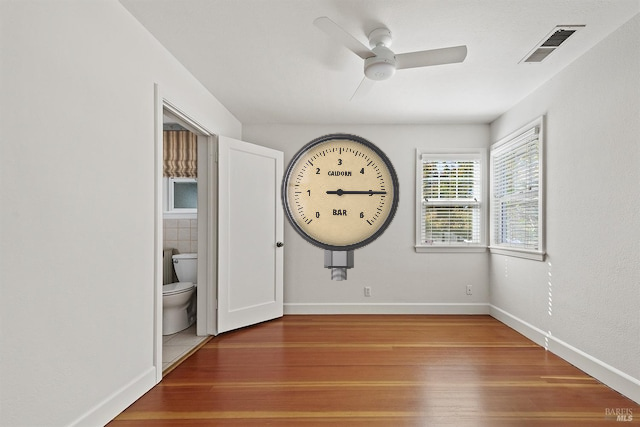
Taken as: 5 bar
